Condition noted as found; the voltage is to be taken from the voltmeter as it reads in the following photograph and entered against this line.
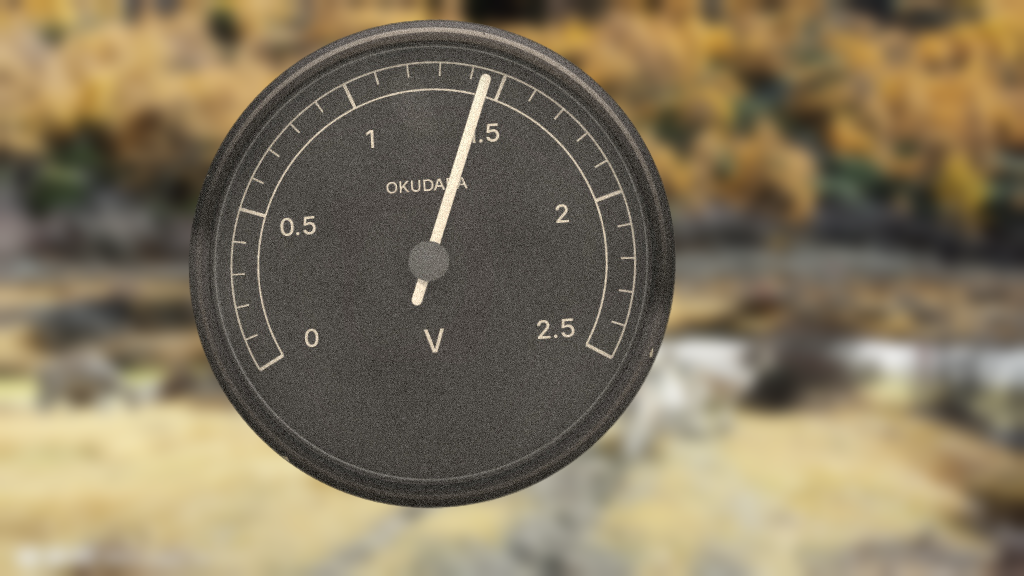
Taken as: 1.45 V
